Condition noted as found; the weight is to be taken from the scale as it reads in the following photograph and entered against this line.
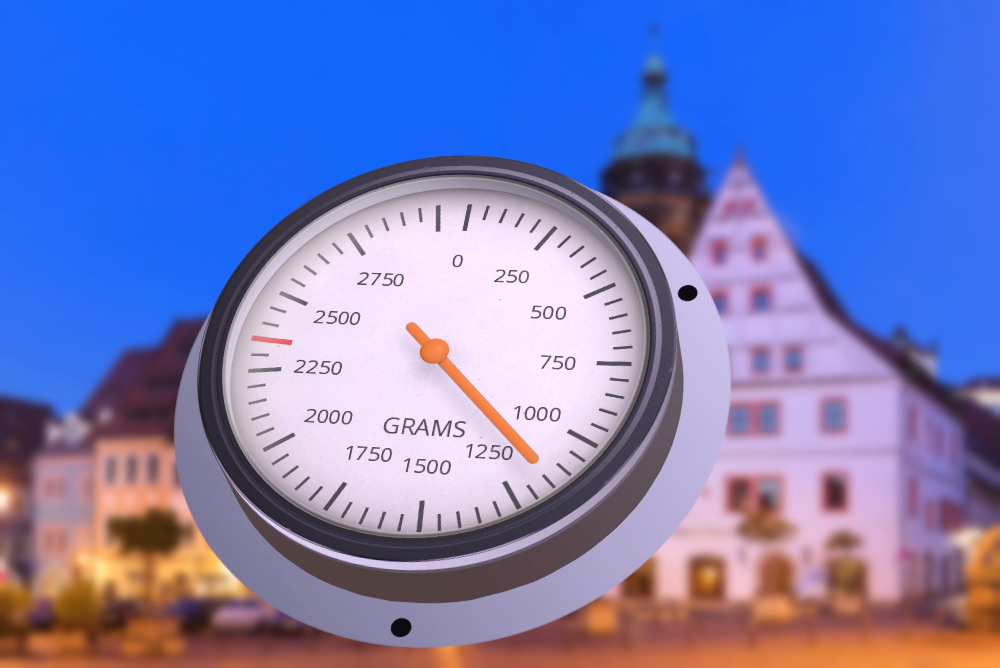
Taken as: 1150 g
